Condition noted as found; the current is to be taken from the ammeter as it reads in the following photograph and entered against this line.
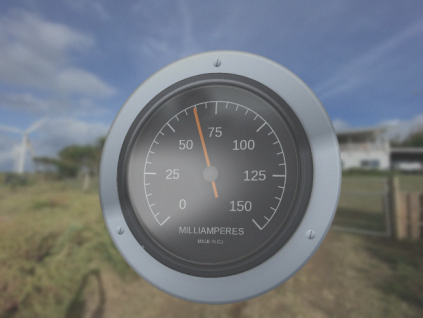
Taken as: 65 mA
